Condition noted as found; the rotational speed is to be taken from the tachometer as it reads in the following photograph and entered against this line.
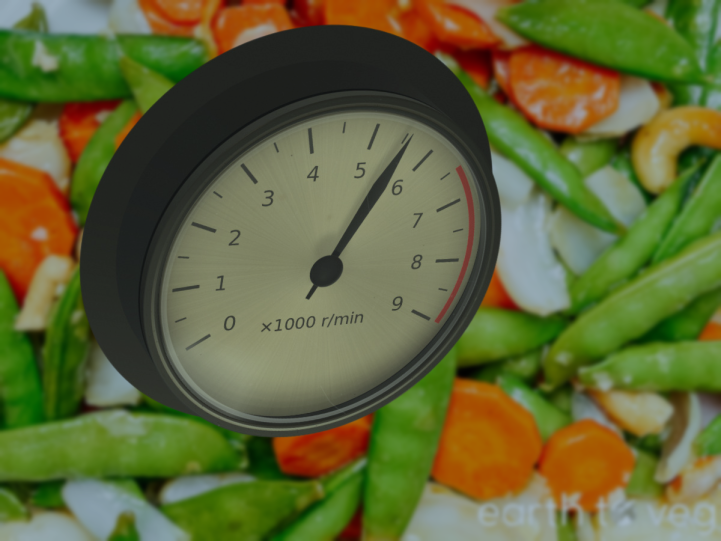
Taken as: 5500 rpm
